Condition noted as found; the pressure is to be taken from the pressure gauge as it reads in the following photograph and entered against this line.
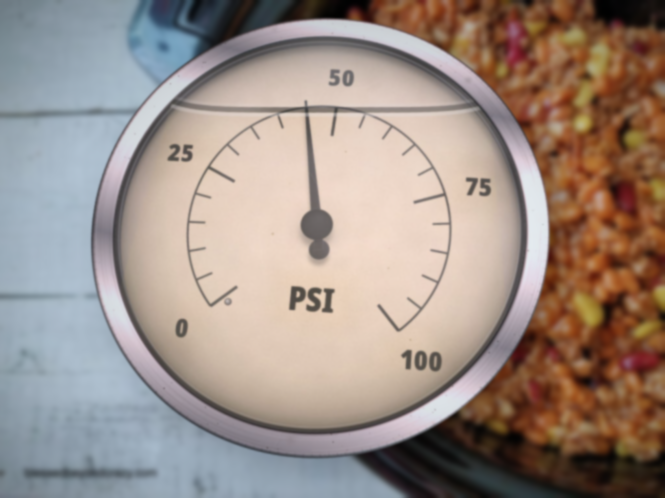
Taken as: 45 psi
